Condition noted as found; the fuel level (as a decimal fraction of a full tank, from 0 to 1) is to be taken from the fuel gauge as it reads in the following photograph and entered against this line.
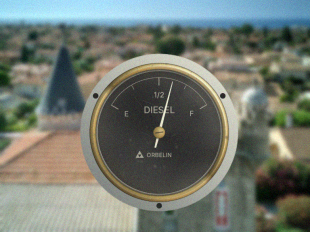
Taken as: 0.625
